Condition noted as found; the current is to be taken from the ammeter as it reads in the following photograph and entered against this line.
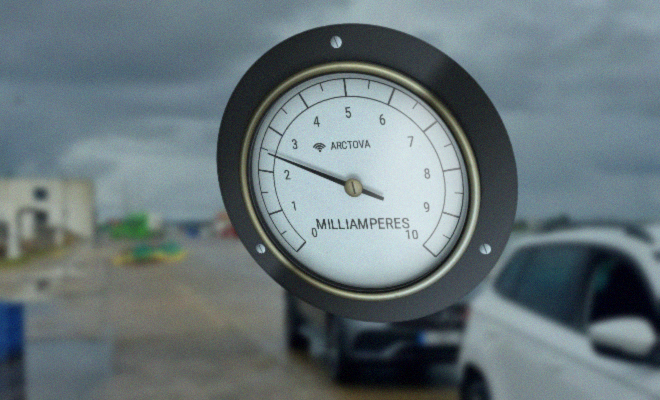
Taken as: 2.5 mA
